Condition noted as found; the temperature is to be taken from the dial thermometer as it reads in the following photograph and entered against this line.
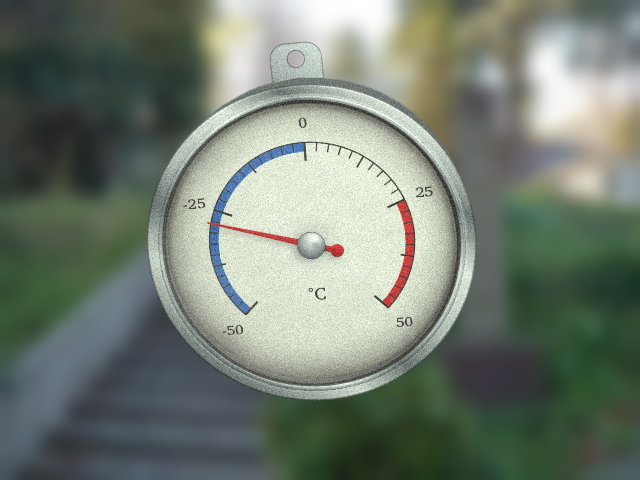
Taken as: -27.5 °C
